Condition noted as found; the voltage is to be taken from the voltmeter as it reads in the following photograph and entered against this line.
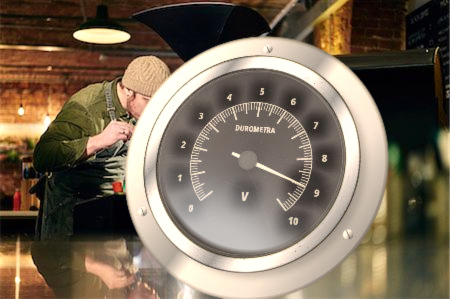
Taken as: 9 V
